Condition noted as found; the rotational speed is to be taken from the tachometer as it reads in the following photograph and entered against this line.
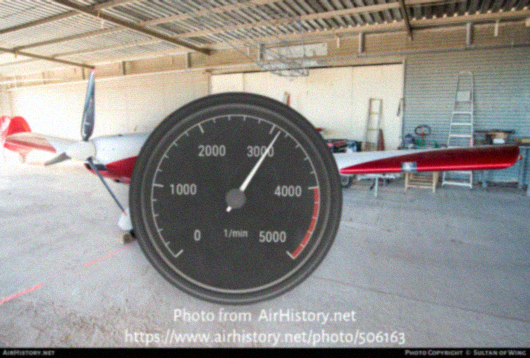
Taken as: 3100 rpm
